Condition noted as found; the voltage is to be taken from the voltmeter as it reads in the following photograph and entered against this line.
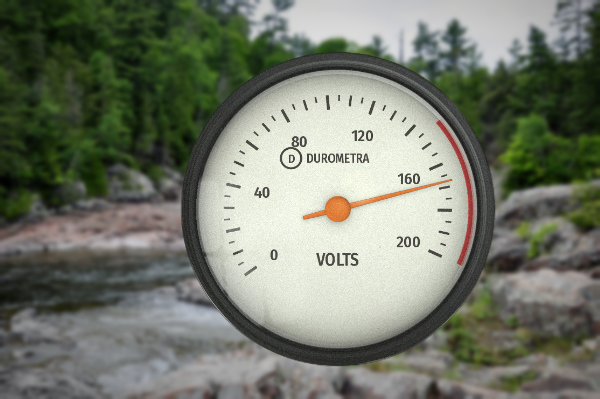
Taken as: 167.5 V
